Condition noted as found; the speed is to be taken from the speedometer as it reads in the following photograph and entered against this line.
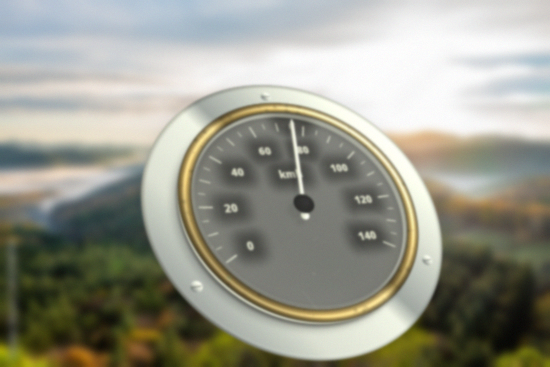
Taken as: 75 km/h
